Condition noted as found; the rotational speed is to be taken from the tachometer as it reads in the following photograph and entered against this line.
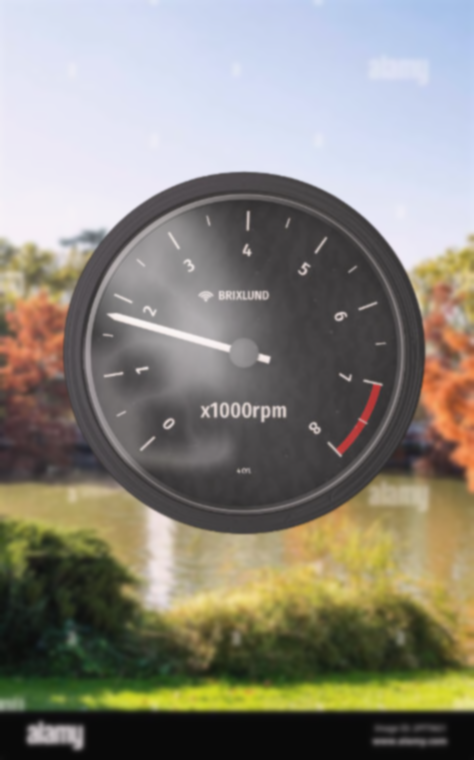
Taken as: 1750 rpm
